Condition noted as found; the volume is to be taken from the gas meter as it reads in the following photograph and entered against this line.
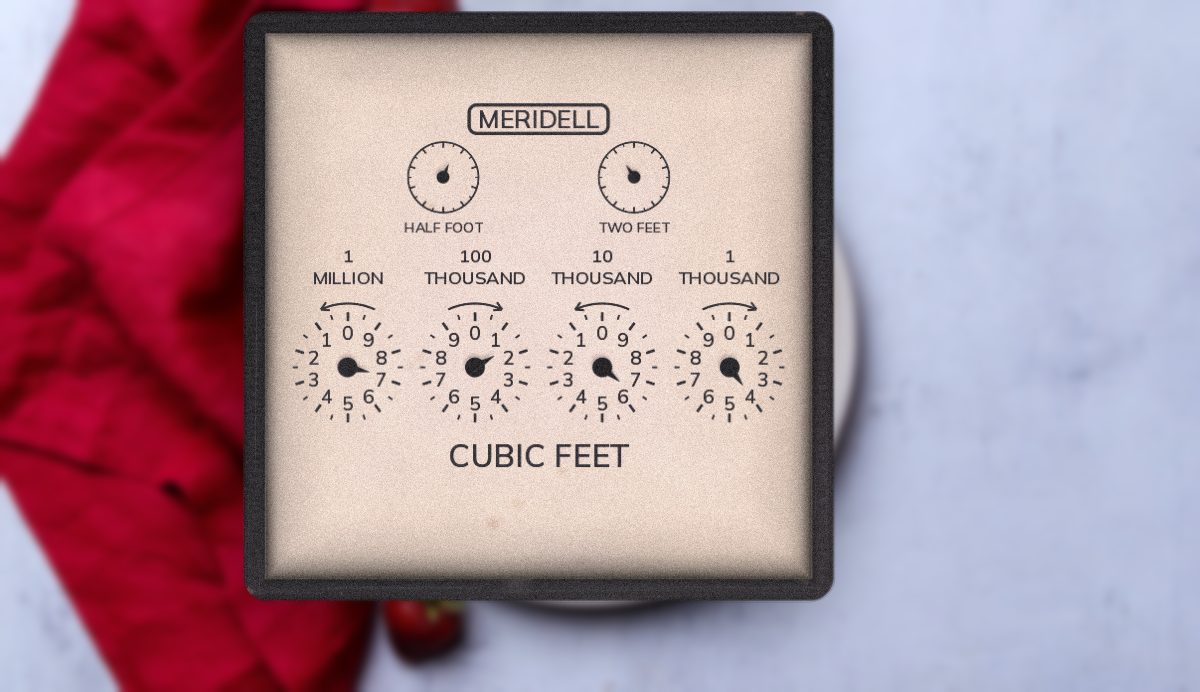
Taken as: 716400 ft³
